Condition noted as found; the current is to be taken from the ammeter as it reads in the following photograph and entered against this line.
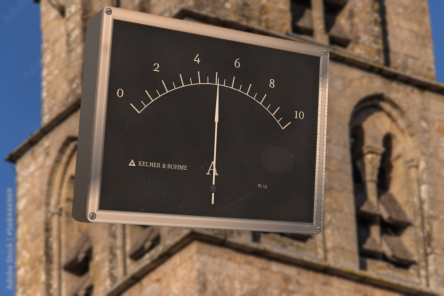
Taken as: 5 A
